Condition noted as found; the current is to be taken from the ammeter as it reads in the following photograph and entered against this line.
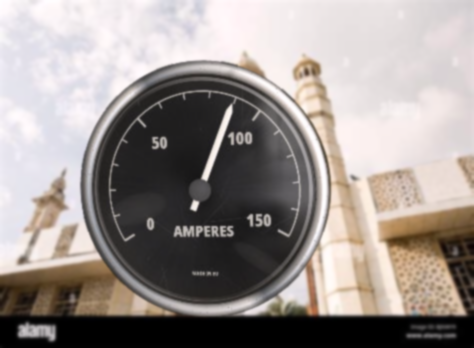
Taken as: 90 A
